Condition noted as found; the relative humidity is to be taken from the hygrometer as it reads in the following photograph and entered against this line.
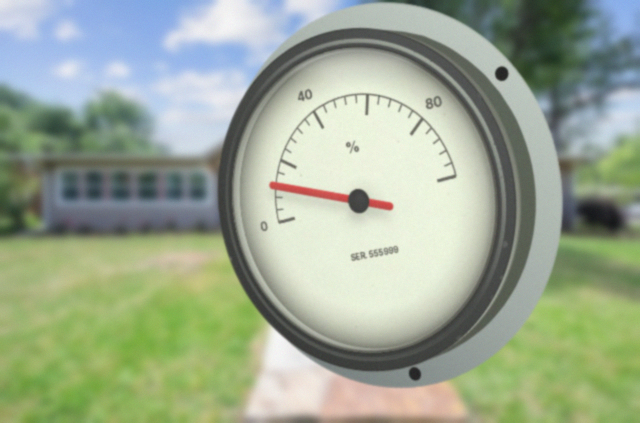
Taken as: 12 %
